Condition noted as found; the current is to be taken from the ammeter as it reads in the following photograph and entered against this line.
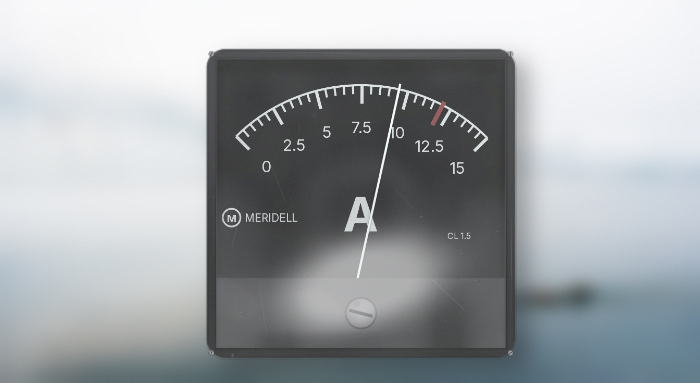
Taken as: 9.5 A
